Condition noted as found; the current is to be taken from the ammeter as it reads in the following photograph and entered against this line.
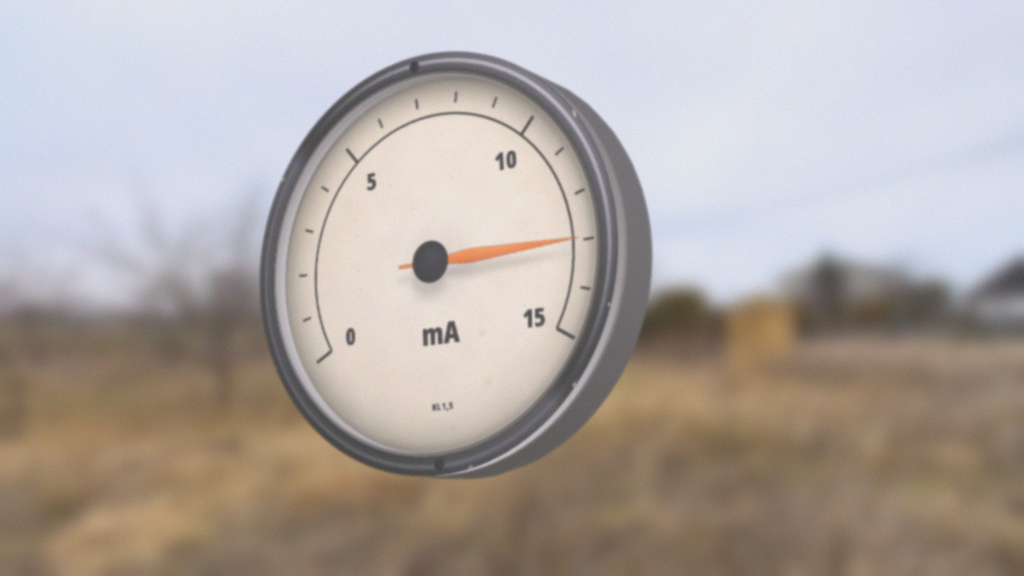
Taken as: 13 mA
